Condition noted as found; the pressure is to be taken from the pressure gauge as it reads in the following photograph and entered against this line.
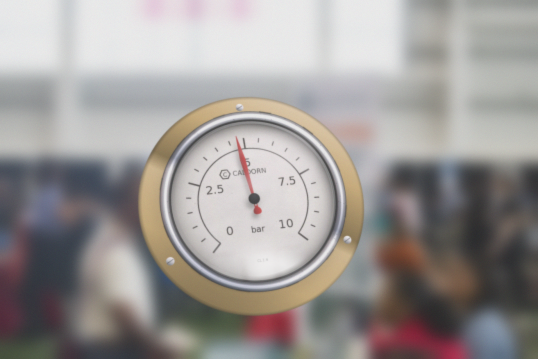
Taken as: 4.75 bar
